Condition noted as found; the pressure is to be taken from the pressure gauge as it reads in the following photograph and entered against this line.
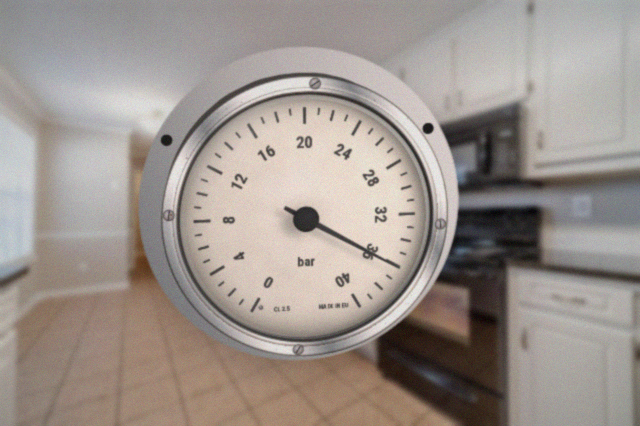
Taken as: 36 bar
